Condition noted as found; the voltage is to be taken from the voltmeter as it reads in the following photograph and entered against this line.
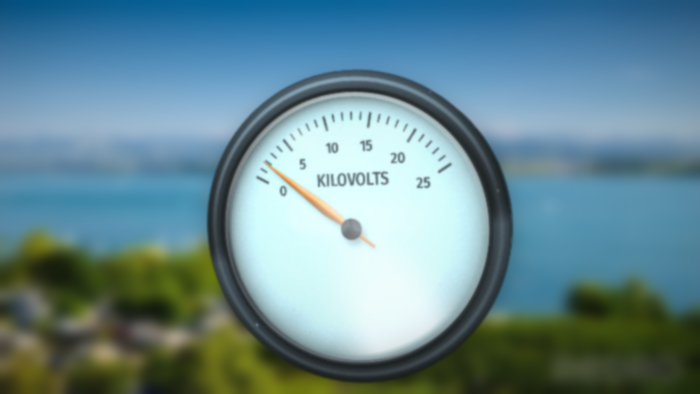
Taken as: 2 kV
